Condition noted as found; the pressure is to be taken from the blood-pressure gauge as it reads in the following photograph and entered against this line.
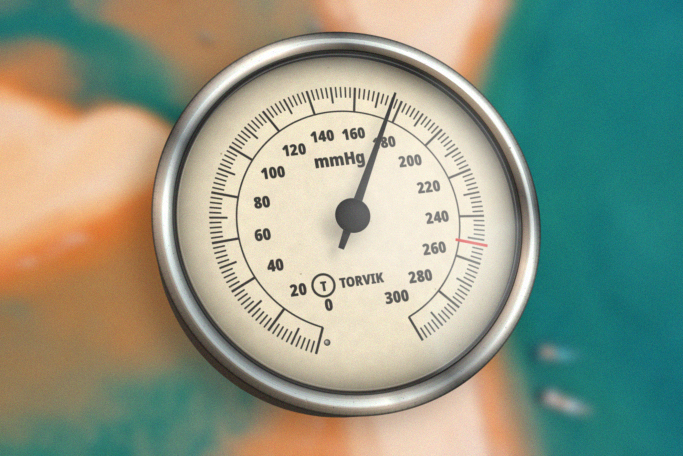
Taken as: 176 mmHg
